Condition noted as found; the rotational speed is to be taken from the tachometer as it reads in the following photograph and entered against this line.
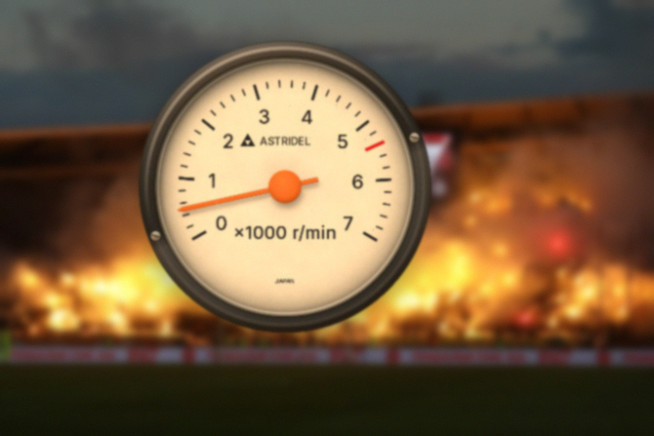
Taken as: 500 rpm
